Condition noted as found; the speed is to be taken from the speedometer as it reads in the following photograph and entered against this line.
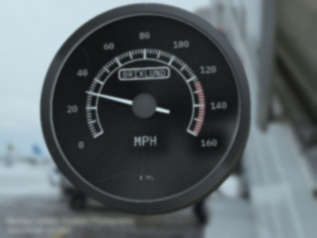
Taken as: 30 mph
